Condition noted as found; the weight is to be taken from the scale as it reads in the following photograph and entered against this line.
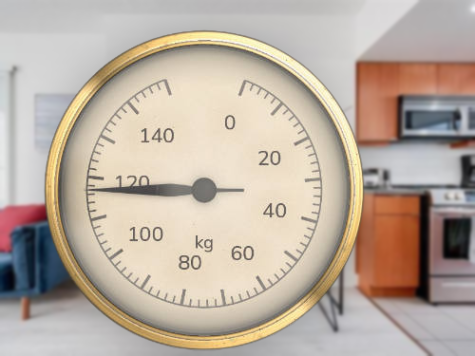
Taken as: 117 kg
